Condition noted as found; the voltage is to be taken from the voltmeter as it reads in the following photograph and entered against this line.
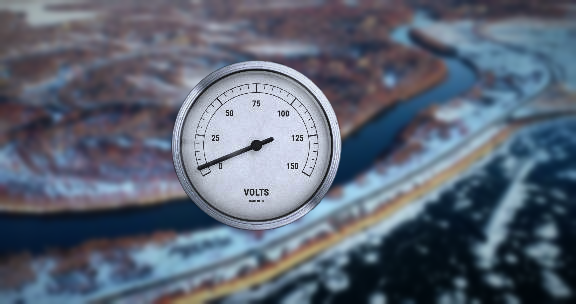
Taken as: 5 V
